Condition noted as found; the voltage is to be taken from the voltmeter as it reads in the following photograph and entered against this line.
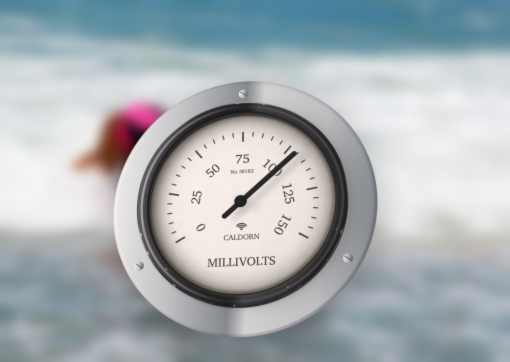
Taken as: 105 mV
